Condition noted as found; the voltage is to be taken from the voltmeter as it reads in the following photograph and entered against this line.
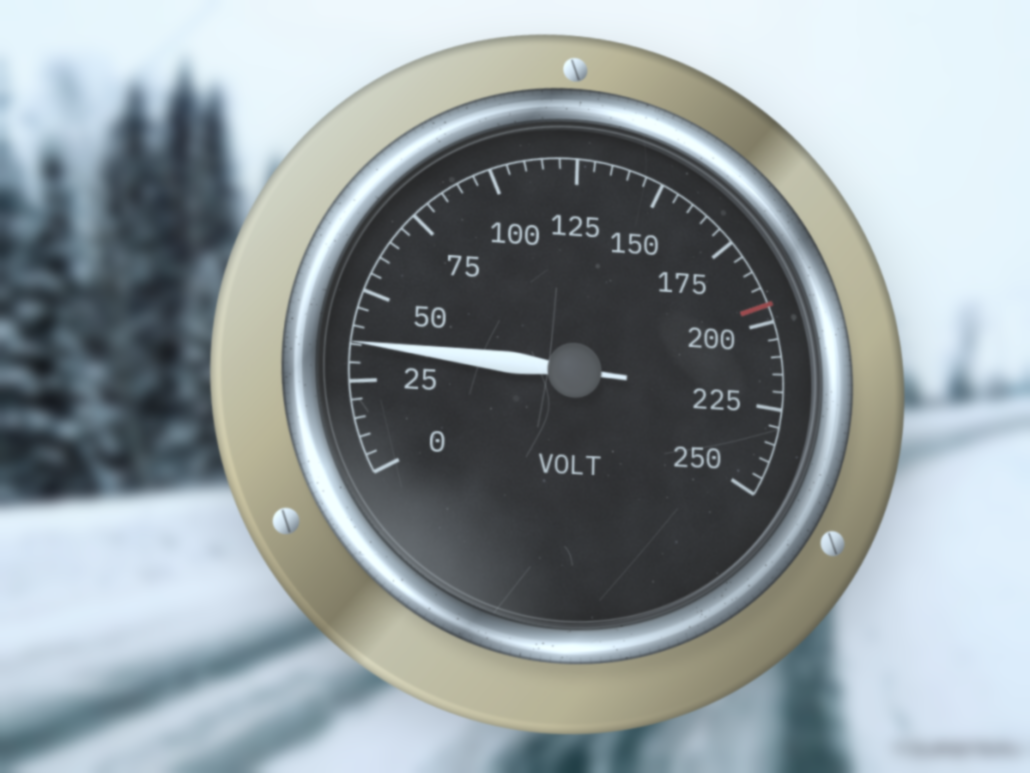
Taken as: 35 V
